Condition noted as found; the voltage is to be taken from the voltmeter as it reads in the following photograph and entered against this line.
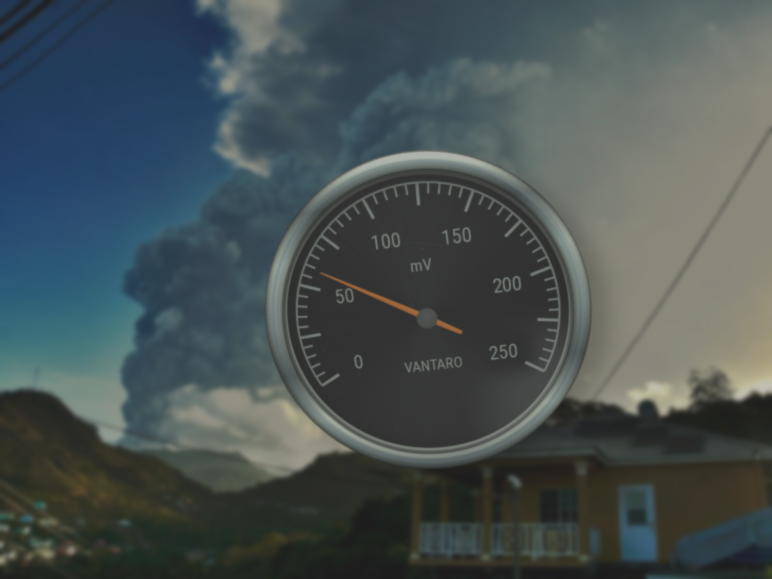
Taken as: 60 mV
